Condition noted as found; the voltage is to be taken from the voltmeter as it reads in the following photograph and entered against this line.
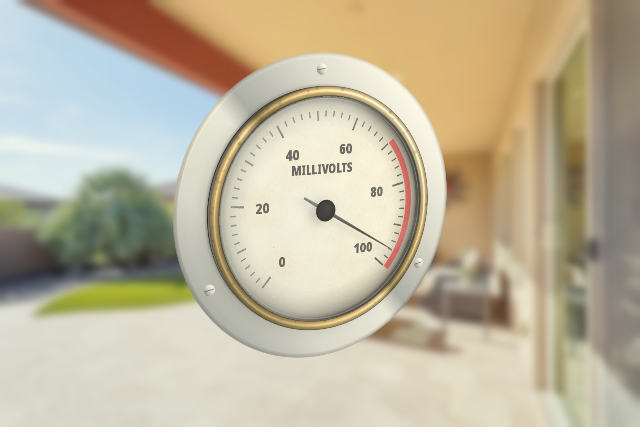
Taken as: 96 mV
